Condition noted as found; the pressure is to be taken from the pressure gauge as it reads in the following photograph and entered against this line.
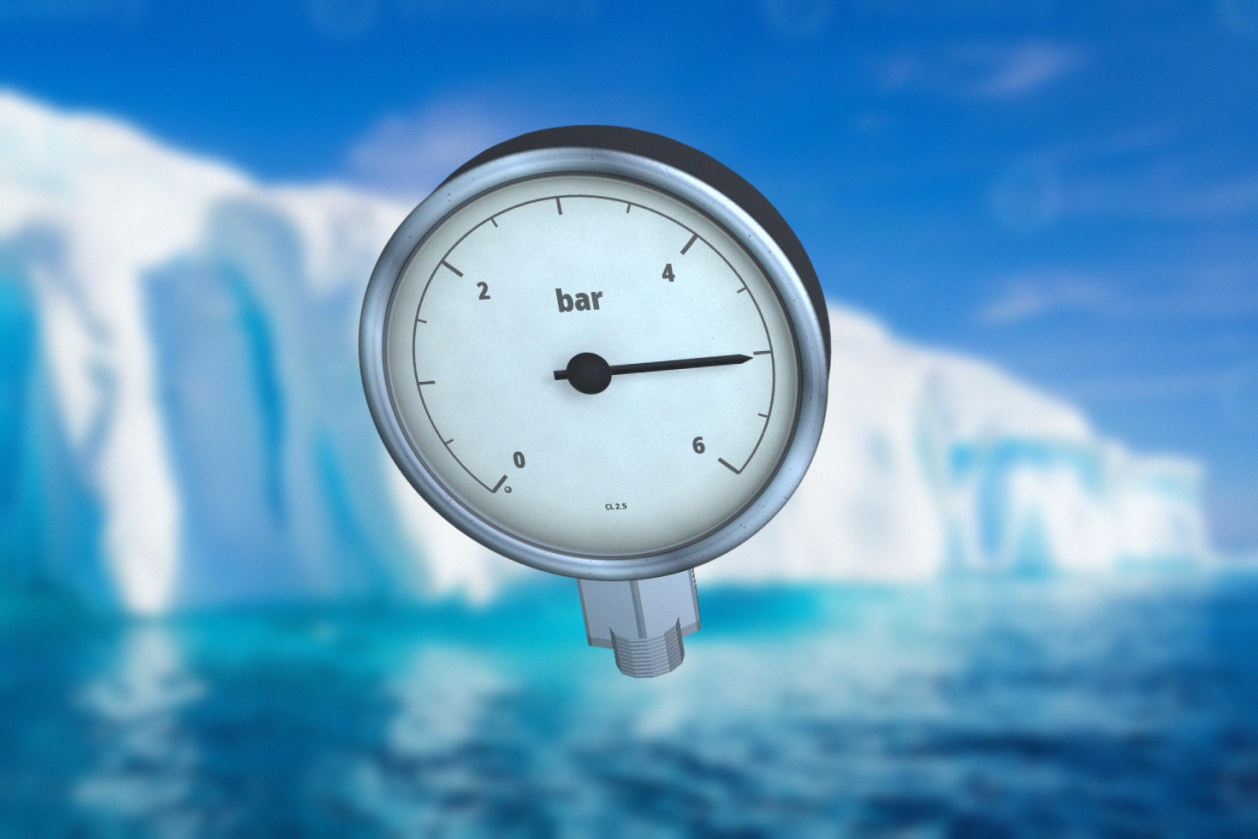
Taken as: 5 bar
